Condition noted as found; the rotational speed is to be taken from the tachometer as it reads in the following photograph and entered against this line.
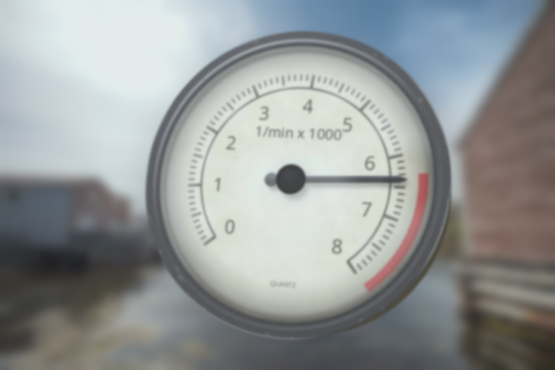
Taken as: 6400 rpm
